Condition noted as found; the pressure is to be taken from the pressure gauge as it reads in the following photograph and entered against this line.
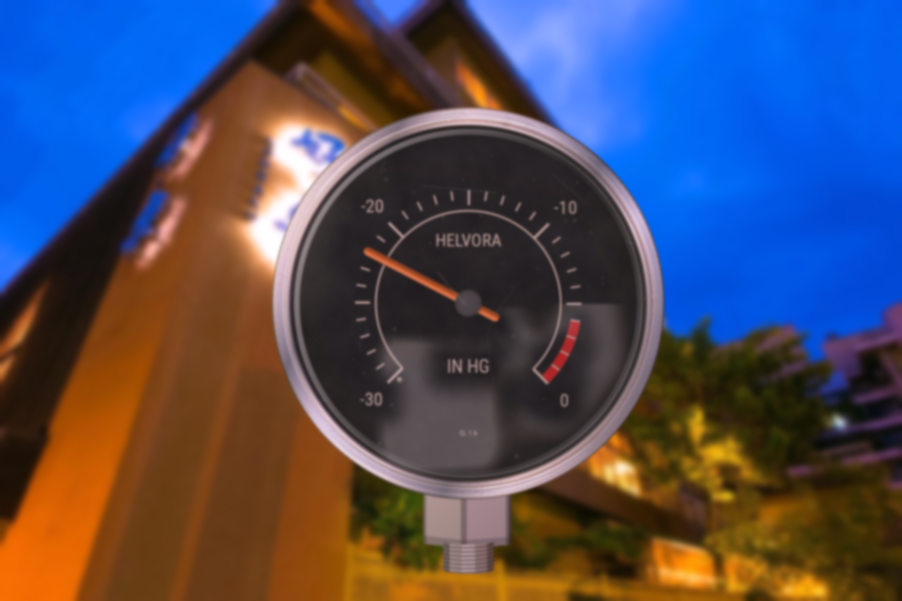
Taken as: -22 inHg
